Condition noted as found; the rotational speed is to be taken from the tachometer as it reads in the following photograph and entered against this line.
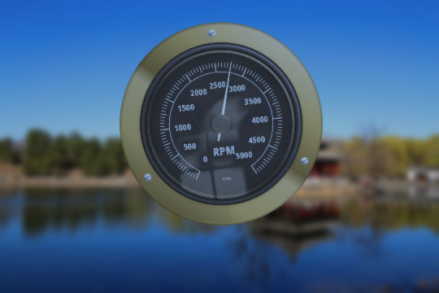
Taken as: 2750 rpm
